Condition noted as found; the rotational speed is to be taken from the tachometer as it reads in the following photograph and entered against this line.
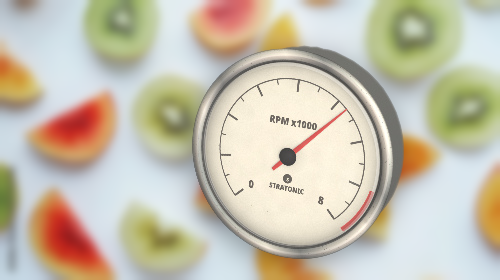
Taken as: 5250 rpm
